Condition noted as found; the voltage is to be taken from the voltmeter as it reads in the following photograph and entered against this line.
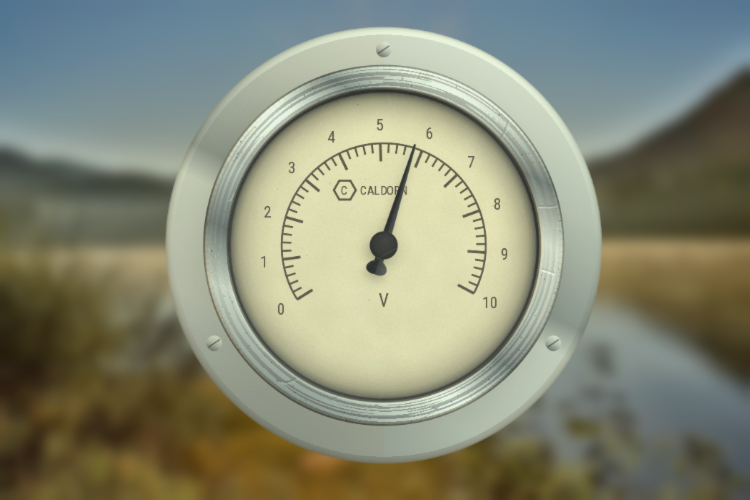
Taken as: 5.8 V
